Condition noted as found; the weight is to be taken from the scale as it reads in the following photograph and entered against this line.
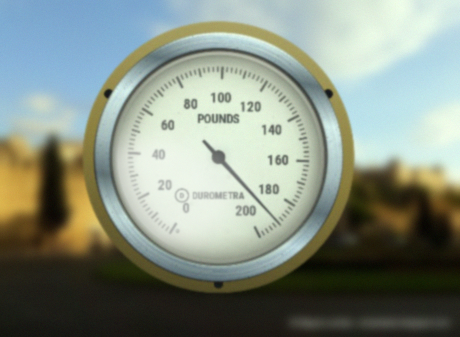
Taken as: 190 lb
